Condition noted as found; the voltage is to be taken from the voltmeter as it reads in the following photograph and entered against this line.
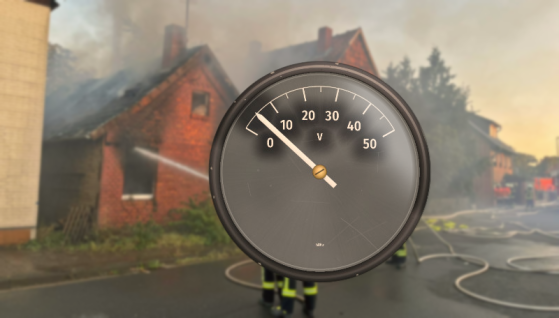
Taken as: 5 V
